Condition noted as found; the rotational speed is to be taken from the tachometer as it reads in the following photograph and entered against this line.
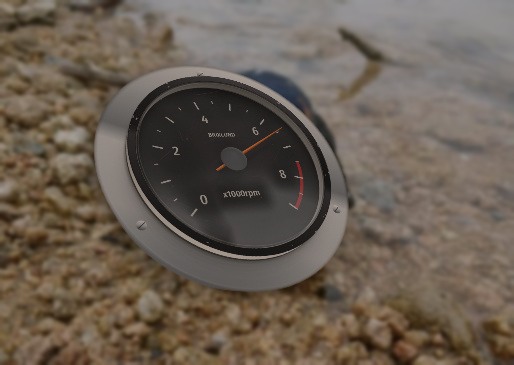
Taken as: 6500 rpm
